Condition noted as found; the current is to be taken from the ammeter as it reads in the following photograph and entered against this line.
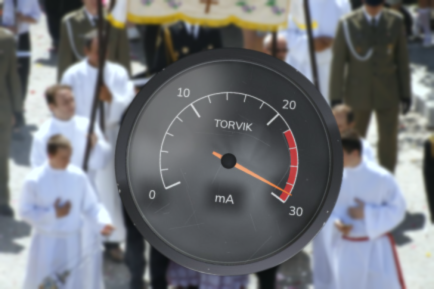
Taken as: 29 mA
